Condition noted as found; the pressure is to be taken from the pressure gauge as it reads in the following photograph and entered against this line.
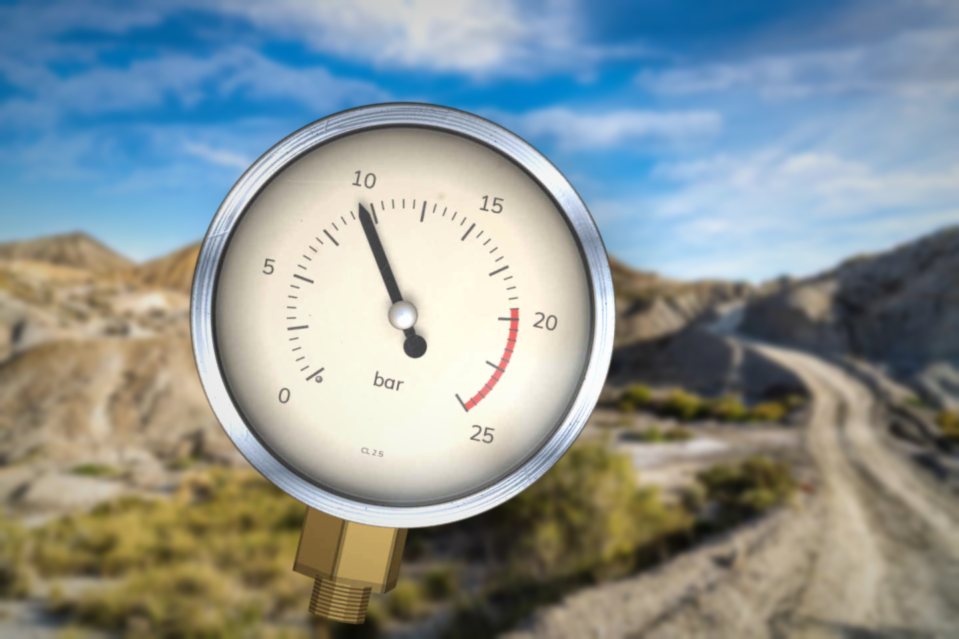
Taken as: 9.5 bar
